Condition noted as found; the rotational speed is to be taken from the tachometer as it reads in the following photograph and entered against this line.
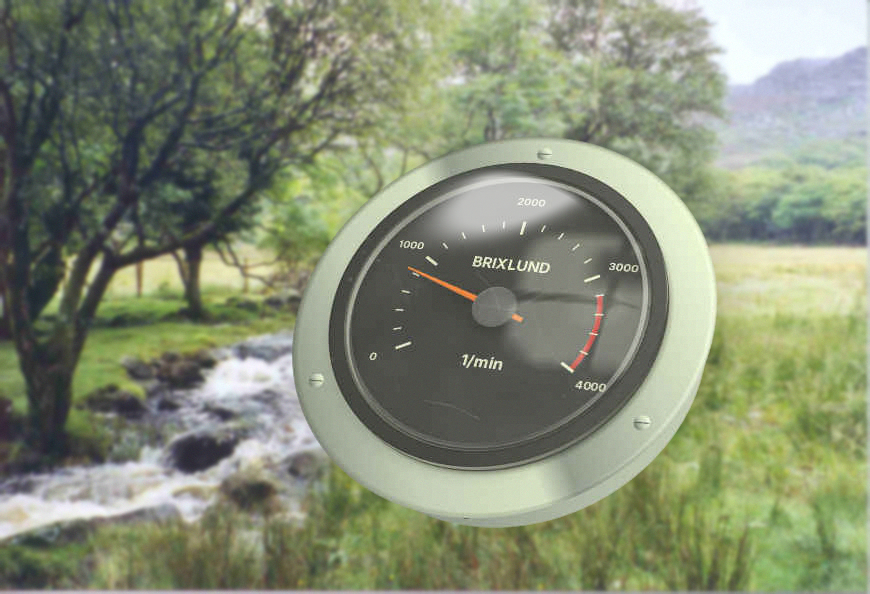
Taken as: 800 rpm
